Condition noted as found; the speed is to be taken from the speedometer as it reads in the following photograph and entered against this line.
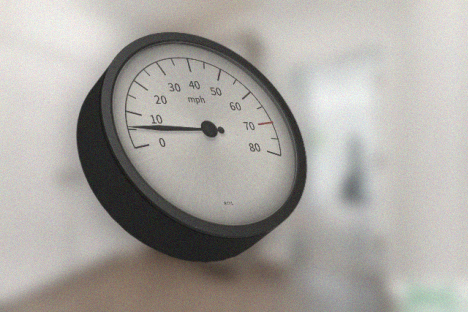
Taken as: 5 mph
